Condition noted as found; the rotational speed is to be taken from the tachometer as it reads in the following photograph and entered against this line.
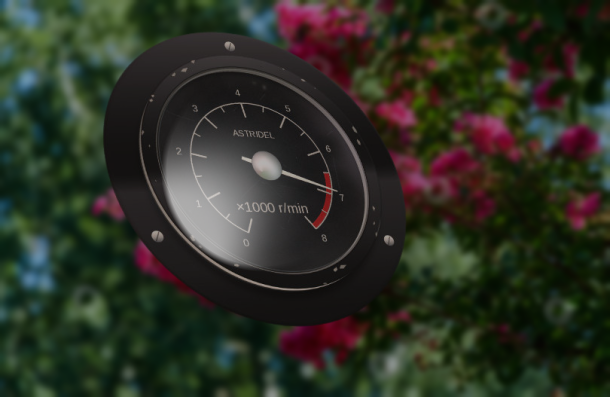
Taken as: 7000 rpm
